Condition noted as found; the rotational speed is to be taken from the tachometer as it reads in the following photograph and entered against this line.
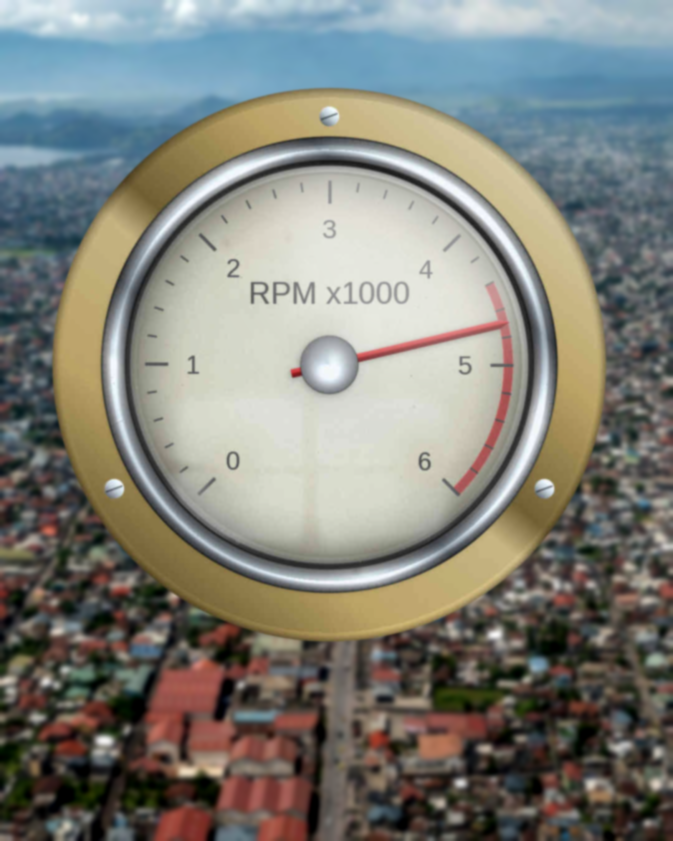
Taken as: 4700 rpm
